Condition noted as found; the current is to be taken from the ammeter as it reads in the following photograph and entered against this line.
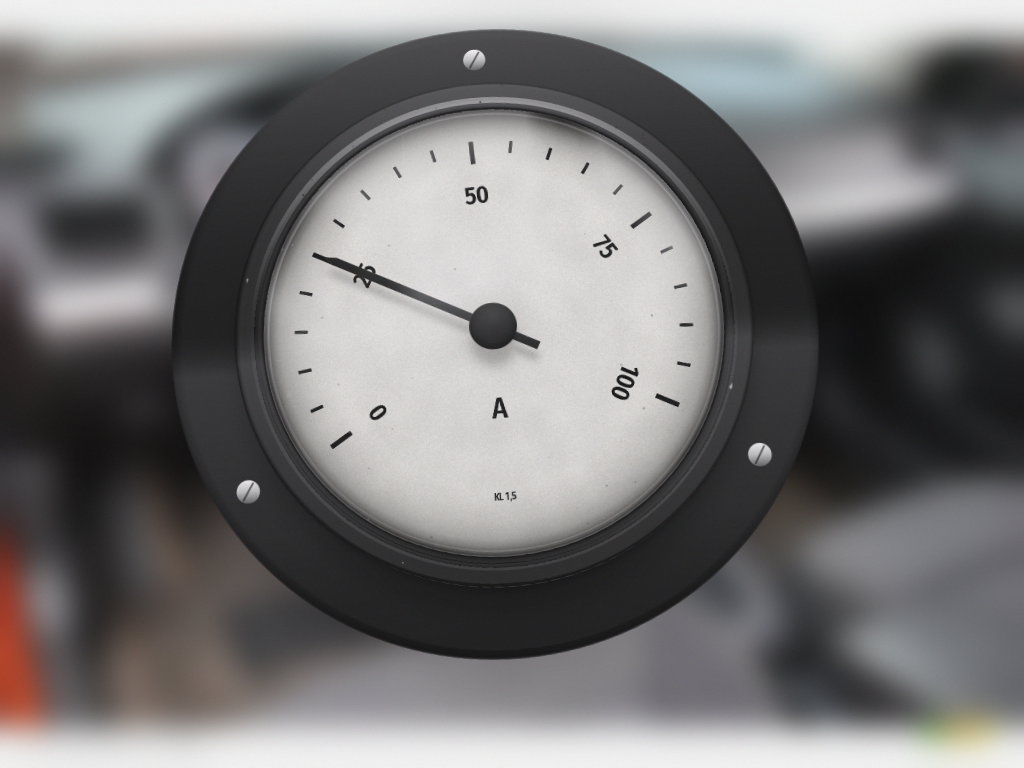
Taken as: 25 A
